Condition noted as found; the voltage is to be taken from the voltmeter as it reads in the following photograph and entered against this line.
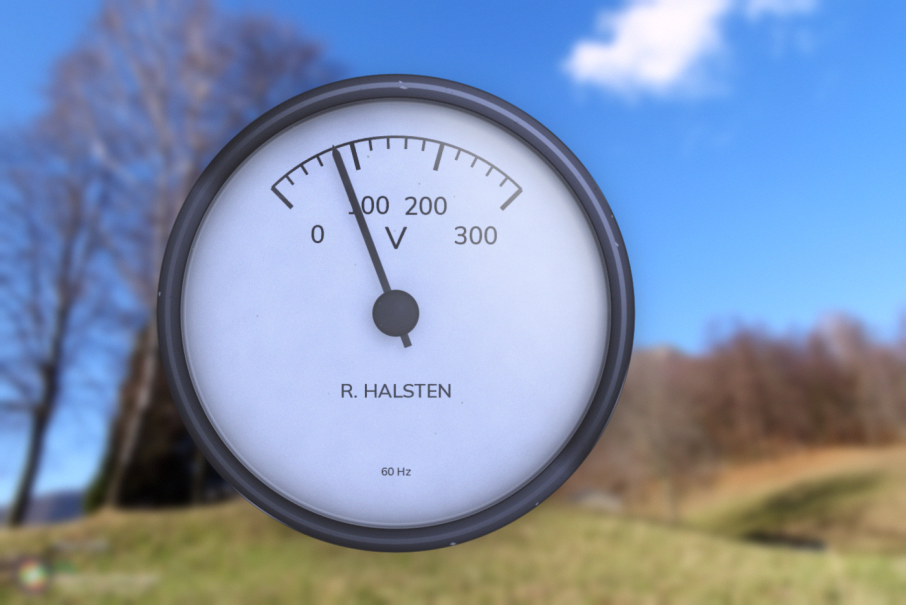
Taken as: 80 V
